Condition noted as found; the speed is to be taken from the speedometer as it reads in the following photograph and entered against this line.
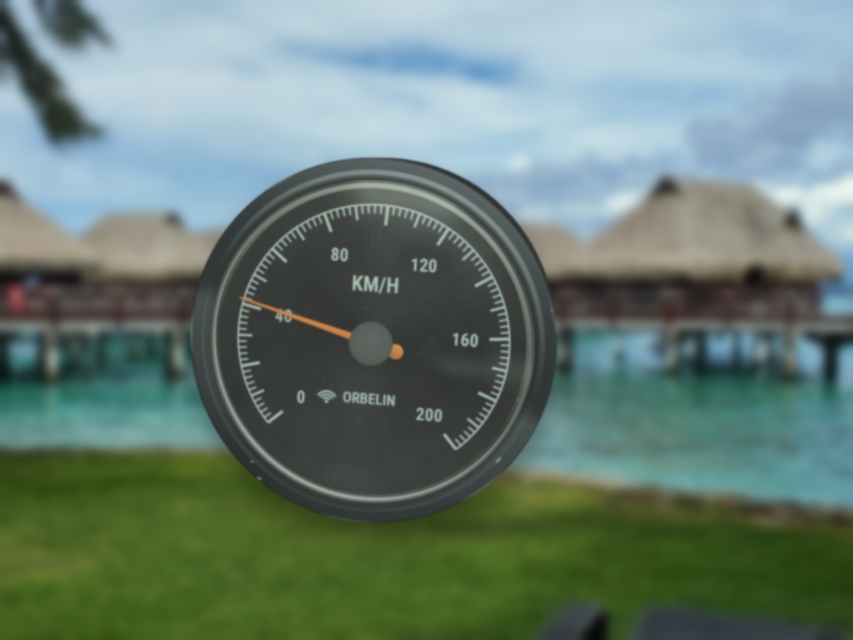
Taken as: 42 km/h
